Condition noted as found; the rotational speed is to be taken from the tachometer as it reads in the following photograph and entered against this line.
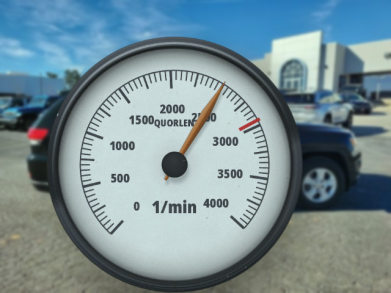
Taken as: 2500 rpm
